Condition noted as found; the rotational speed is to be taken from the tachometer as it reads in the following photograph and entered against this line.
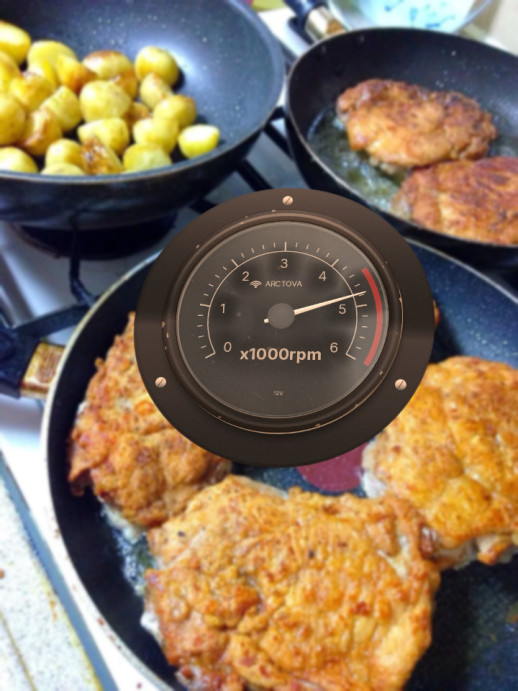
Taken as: 4800 rpm
